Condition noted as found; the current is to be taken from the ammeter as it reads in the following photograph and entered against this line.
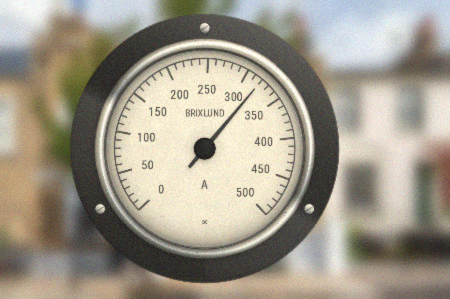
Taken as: 320 A
